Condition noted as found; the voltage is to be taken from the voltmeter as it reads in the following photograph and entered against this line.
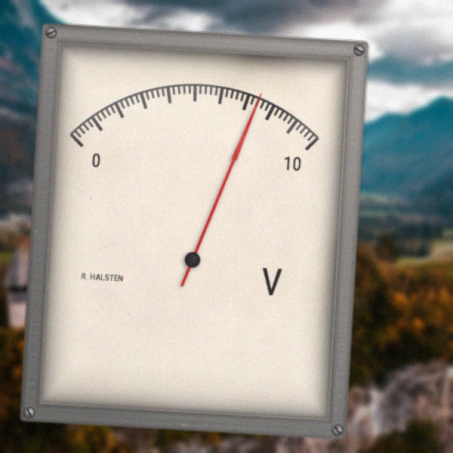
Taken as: 7.4 V
